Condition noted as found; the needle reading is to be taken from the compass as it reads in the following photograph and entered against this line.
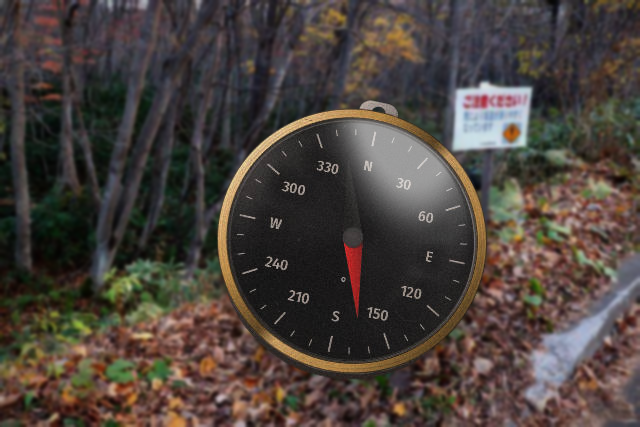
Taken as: 165 °
